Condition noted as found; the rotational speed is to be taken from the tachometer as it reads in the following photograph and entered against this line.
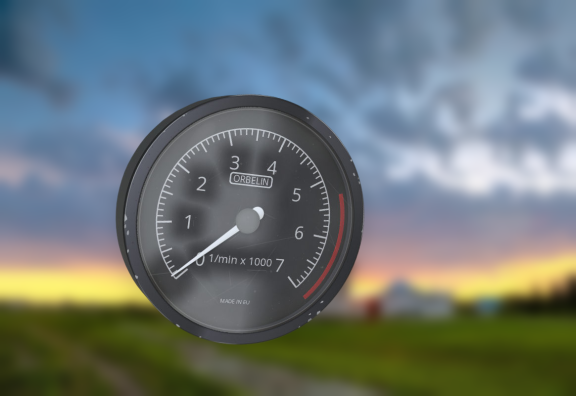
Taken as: 100 rpm
